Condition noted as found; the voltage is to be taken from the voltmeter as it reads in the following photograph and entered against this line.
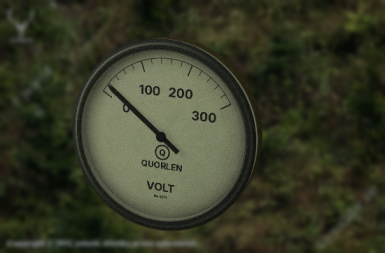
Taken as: 20 V
